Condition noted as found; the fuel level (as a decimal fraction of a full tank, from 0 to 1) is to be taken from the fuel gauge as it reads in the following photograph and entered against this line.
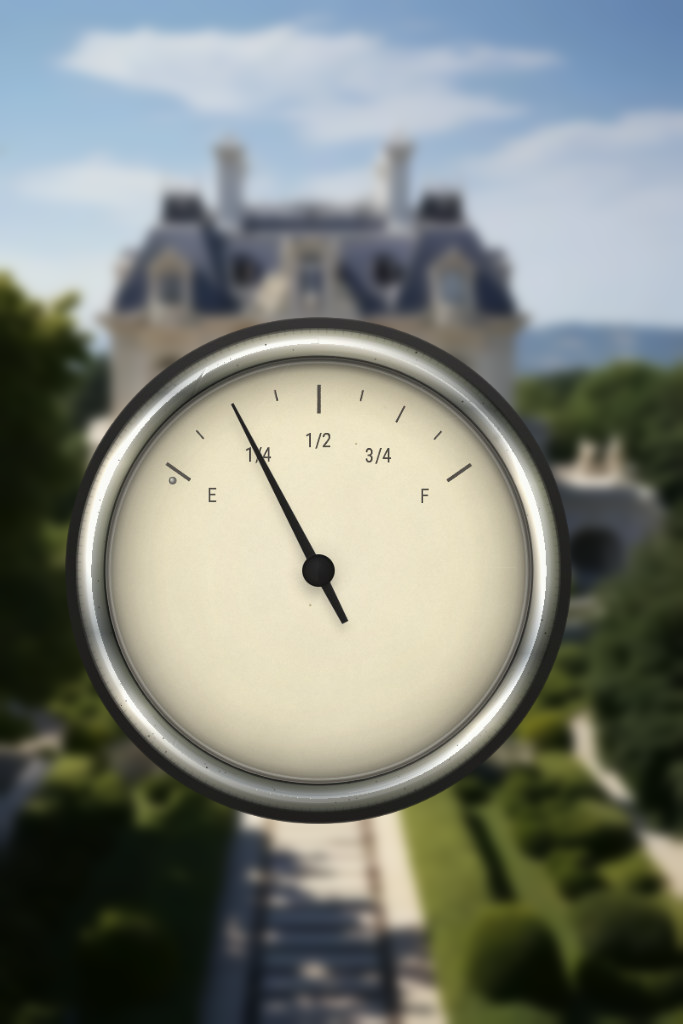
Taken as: 0.25
